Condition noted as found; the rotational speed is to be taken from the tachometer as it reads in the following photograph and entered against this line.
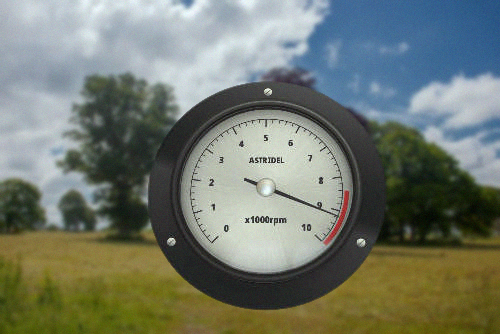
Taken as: 9200 rpm
